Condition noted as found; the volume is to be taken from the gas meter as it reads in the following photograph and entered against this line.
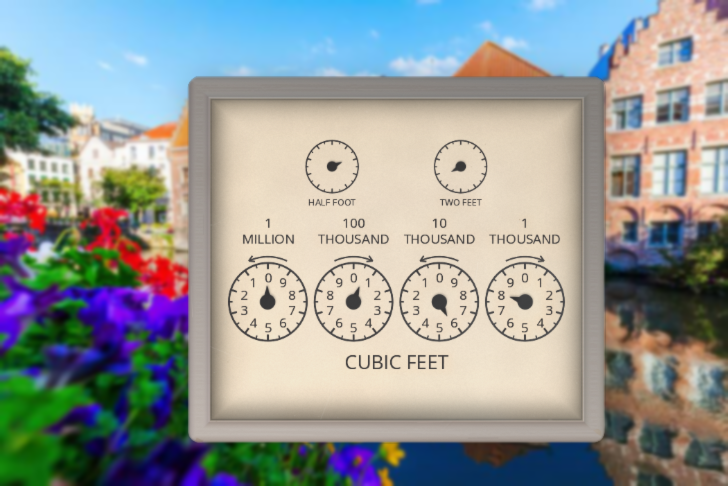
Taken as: 5800 ft³
